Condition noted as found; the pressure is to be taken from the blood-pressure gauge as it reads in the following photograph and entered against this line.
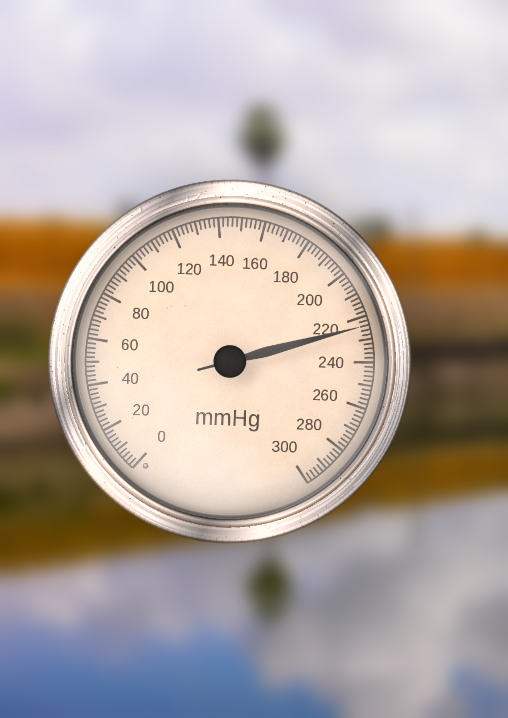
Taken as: 224 mmHg
